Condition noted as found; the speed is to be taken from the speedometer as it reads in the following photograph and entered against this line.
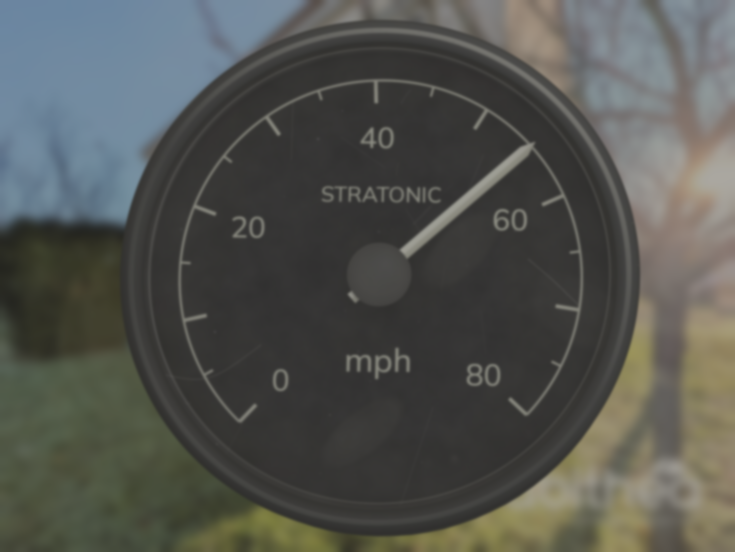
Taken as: 55 mph
